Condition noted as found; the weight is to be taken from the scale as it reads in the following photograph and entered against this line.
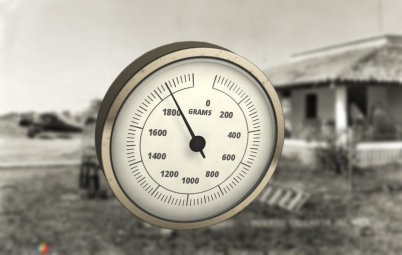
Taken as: 1860 g
